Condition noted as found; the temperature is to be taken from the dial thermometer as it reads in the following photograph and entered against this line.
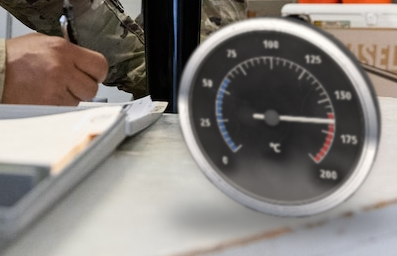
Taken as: 165 °C
